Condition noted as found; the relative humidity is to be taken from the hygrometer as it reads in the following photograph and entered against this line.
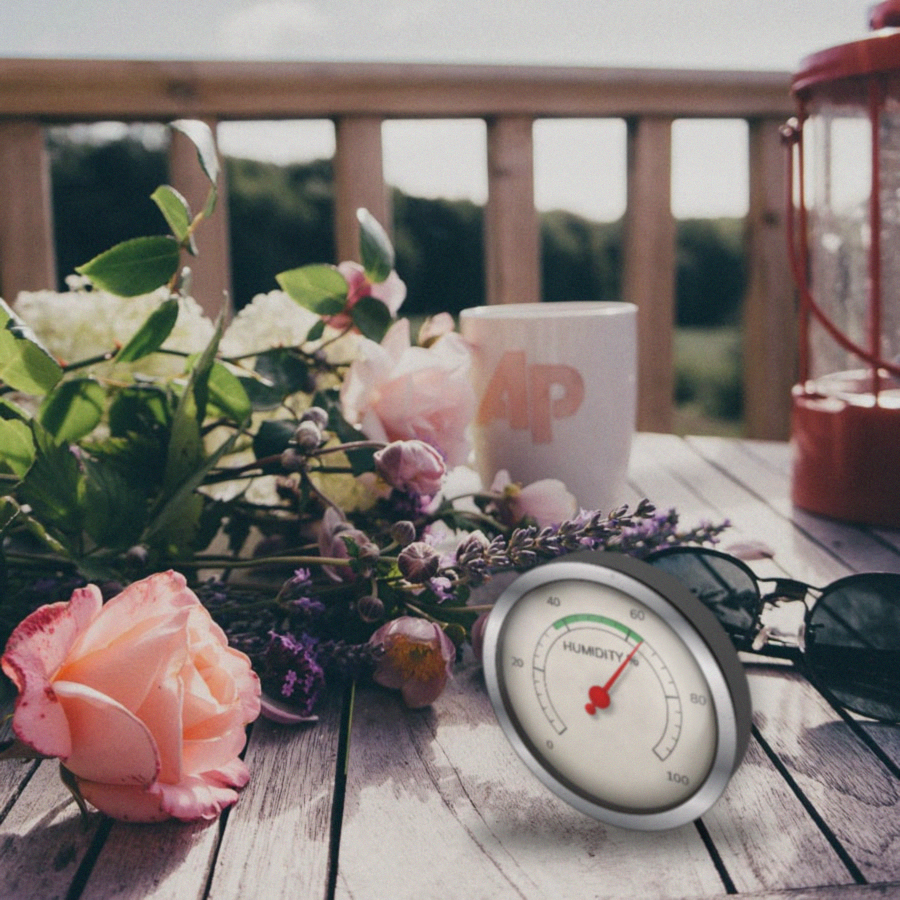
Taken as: 64 %
